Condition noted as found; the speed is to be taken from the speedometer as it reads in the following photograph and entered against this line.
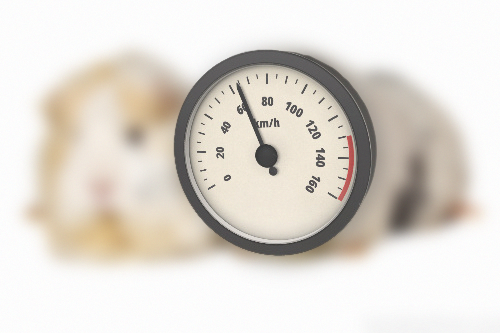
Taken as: 65 km/h
